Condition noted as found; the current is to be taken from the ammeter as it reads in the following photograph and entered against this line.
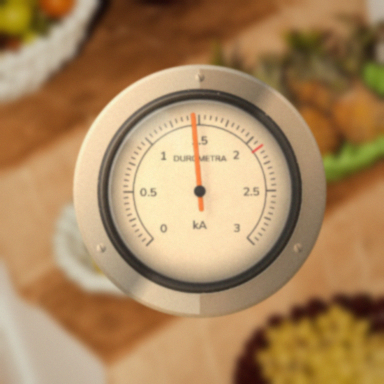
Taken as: 1.45 kA
